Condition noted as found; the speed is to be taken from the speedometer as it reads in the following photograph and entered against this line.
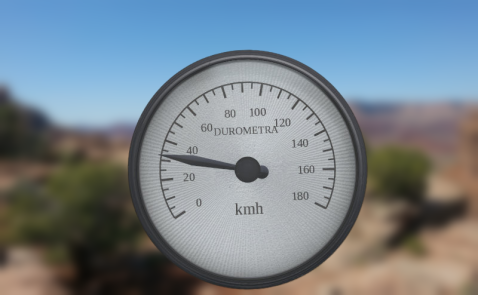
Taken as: 32.5 km/h
